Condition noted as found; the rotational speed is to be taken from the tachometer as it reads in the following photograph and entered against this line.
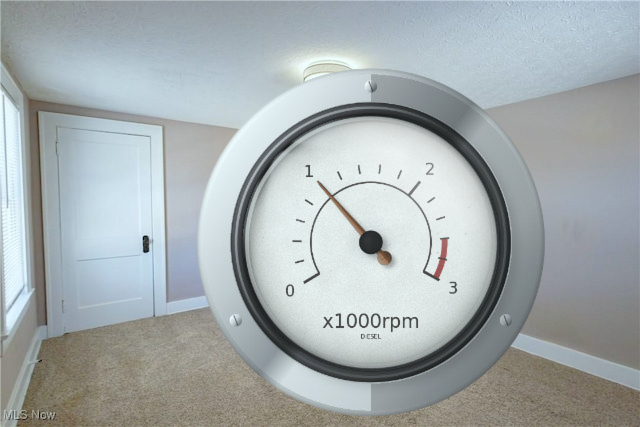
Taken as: 1000 rpm
